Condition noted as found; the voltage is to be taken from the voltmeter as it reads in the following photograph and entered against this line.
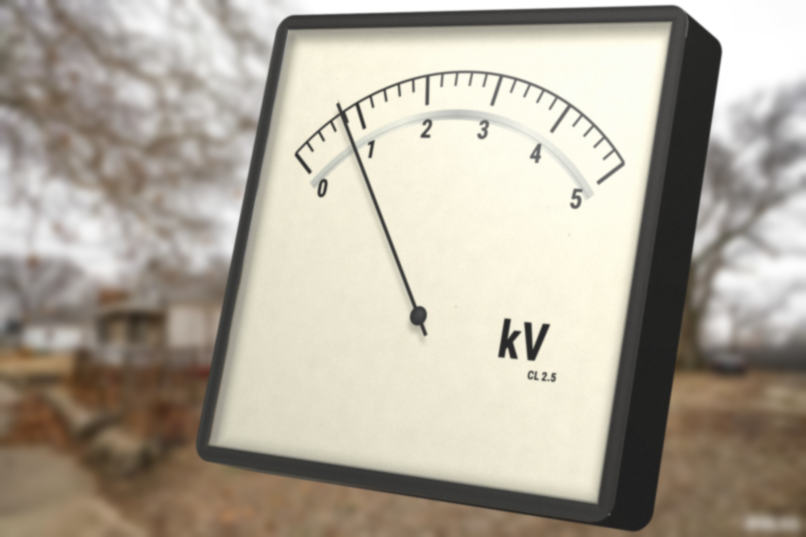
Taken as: 0.8 kV
